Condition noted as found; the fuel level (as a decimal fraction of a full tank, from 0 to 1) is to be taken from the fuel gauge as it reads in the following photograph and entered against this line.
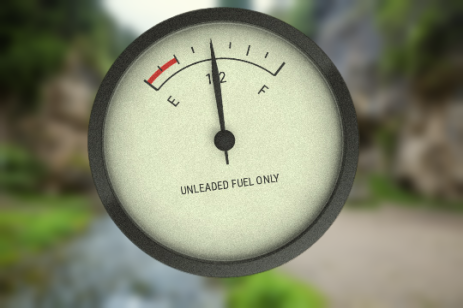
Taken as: 0.5
